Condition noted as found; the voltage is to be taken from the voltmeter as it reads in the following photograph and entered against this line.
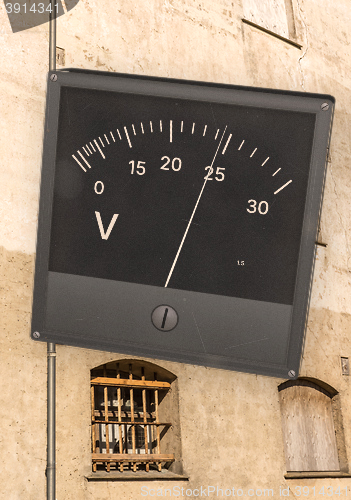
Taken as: 24.5 V
